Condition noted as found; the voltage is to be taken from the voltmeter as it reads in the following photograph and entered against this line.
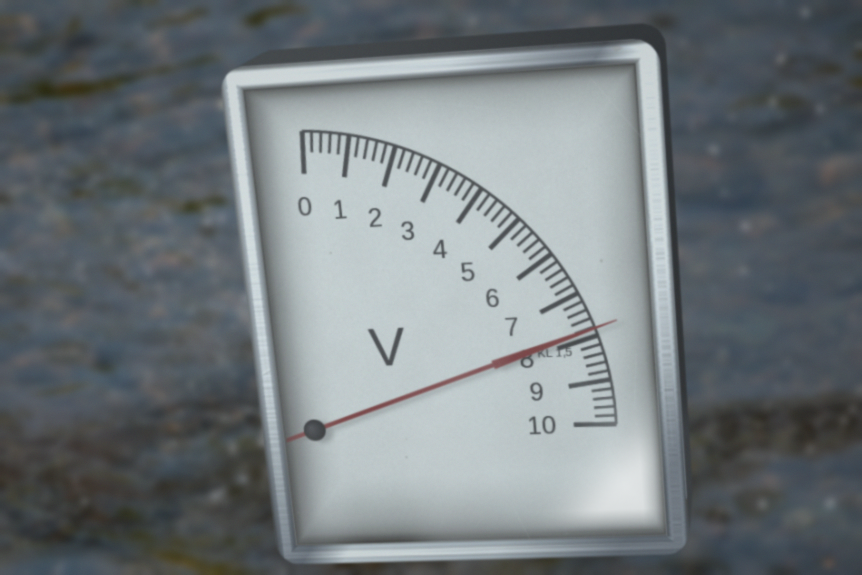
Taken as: 7.8 V
